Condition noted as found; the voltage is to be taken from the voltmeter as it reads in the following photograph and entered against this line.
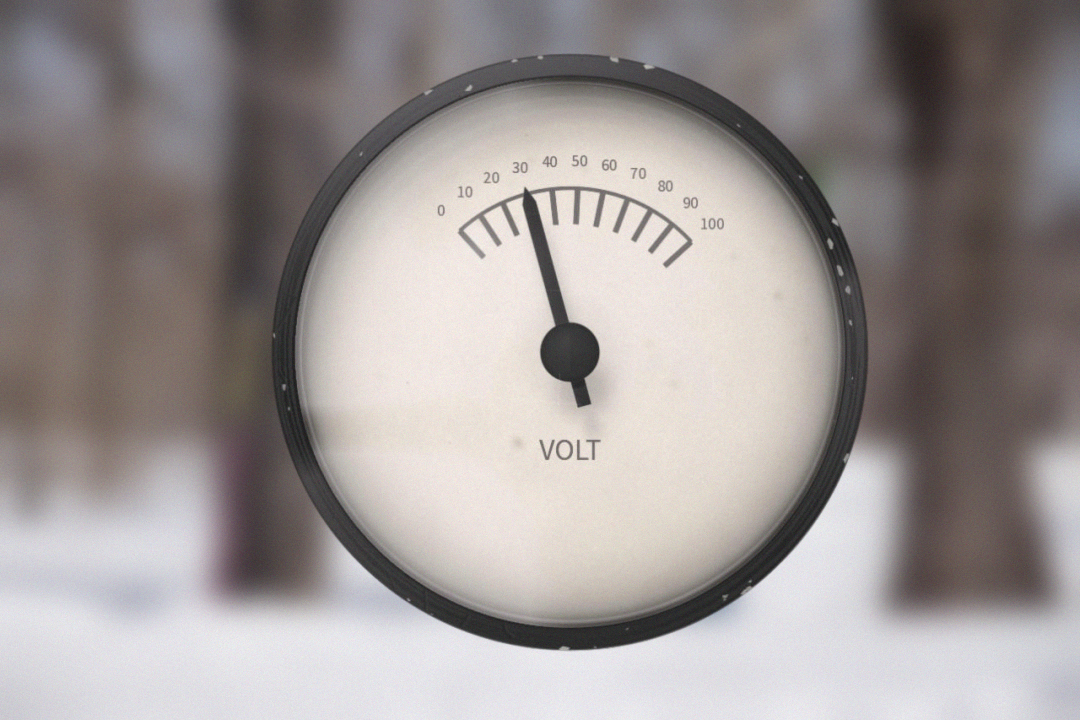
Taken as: 30 V
